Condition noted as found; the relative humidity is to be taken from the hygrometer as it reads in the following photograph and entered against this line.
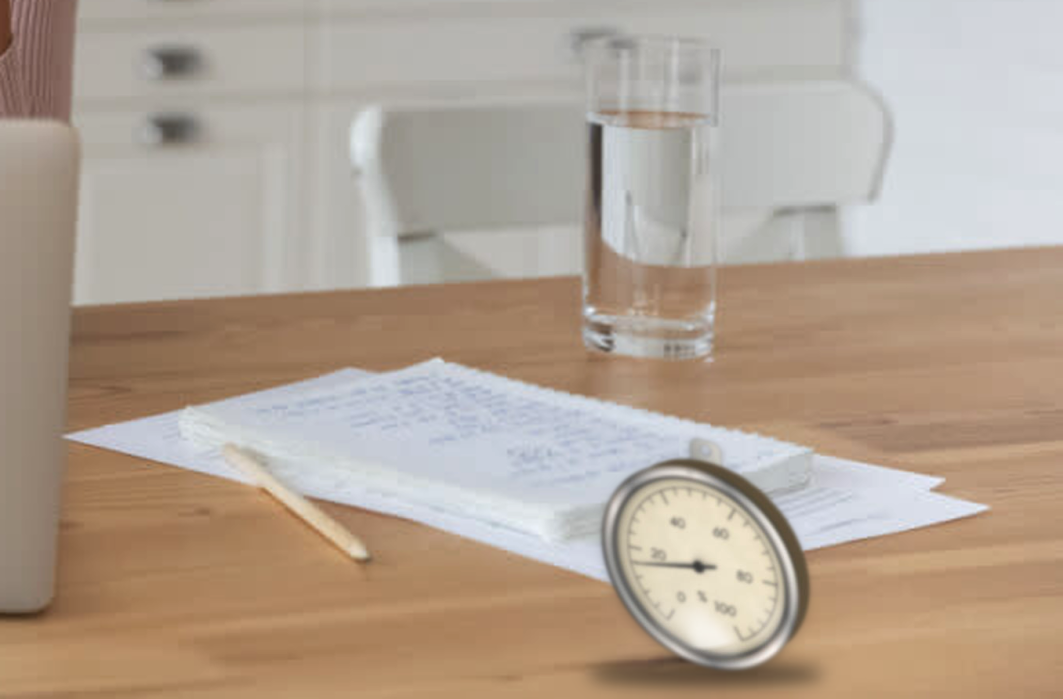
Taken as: 16 %
